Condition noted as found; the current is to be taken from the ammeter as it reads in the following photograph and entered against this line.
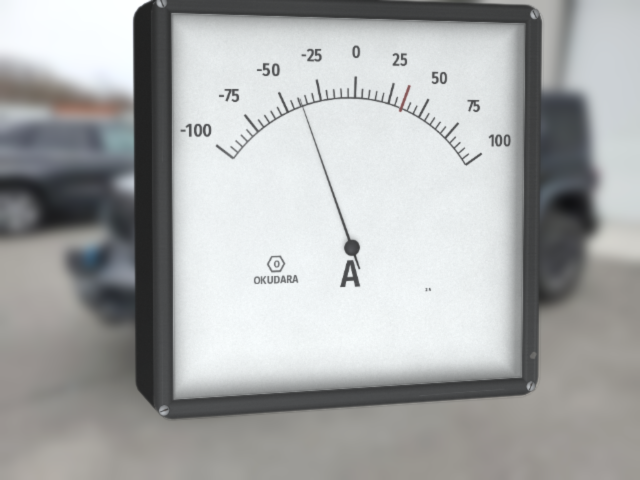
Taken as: -40 A
